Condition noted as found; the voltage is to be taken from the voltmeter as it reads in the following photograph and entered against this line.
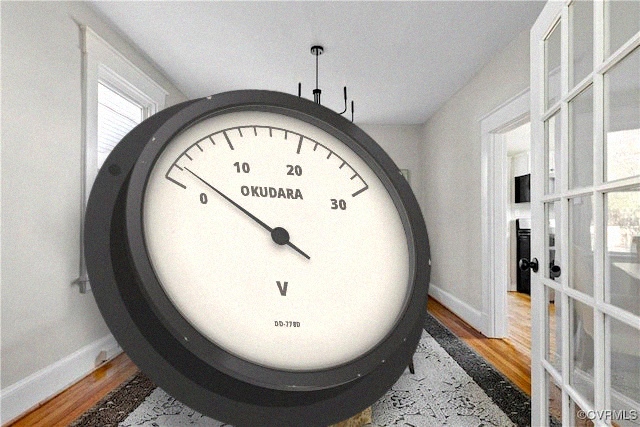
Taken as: 2 V
